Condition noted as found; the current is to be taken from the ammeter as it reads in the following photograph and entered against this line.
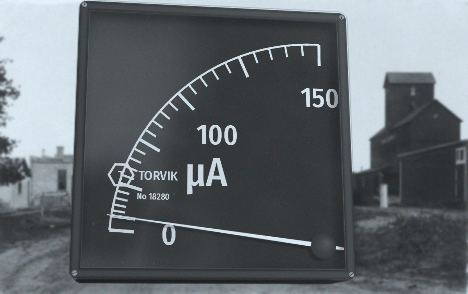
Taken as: 25 µA
